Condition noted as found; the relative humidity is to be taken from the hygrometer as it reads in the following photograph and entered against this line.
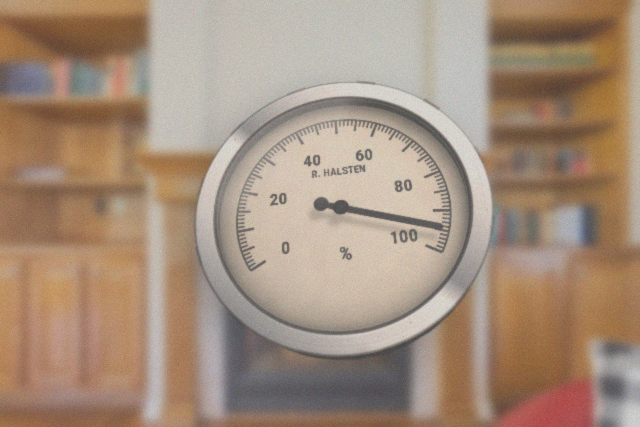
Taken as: 95 %
